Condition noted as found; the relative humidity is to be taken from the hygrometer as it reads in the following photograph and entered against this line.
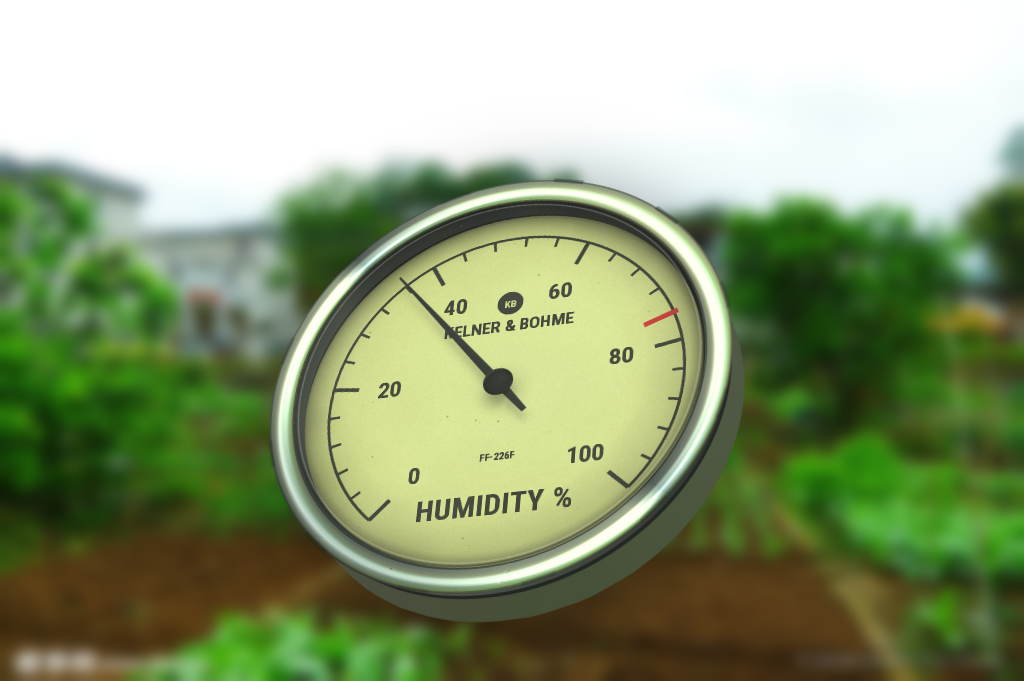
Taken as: 36 %
